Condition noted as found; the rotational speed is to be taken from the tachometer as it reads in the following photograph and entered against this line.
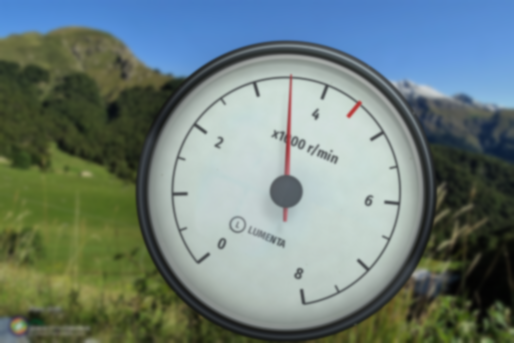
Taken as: 3500 rpm
